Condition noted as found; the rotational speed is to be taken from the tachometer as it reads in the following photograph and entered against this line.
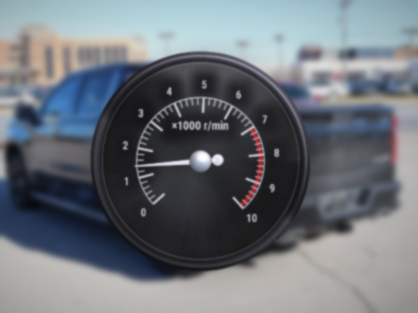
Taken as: 1400 rpm
